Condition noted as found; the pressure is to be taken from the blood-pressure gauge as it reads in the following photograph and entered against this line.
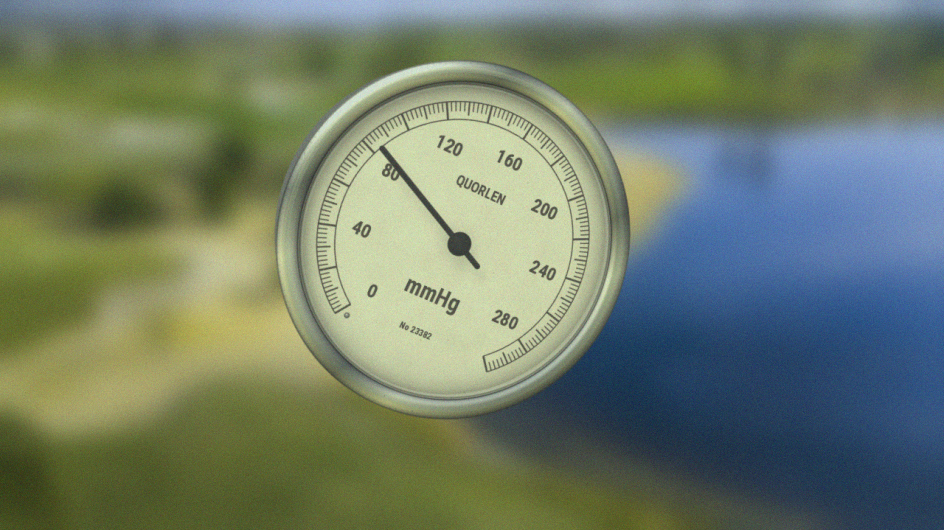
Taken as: 84 mmHg
